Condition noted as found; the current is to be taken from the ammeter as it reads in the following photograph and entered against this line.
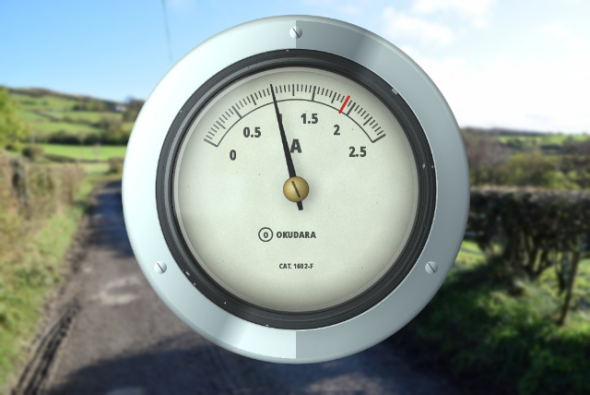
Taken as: 1 A
